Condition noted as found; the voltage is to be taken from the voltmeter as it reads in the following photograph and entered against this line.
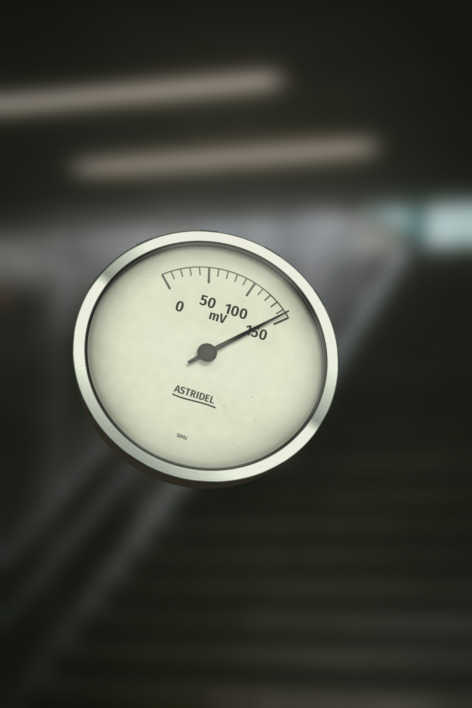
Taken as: 145 mV
